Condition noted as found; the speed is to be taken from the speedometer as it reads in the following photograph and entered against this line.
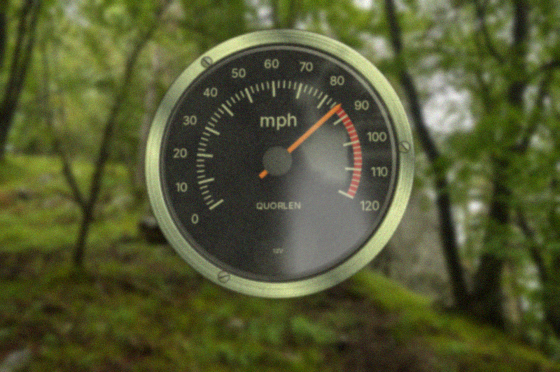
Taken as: 86 mph
